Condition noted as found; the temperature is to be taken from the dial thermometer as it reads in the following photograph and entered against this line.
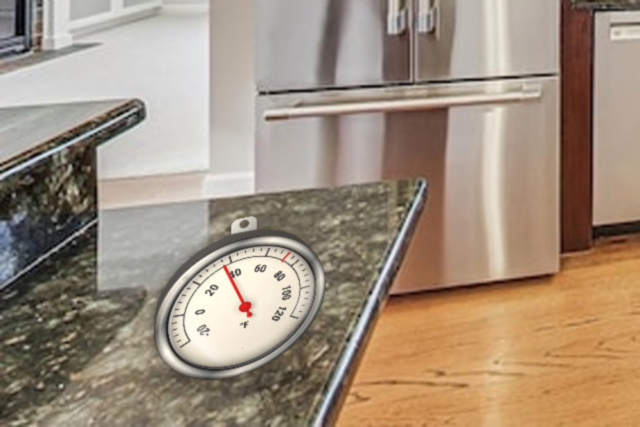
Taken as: 36 °F
